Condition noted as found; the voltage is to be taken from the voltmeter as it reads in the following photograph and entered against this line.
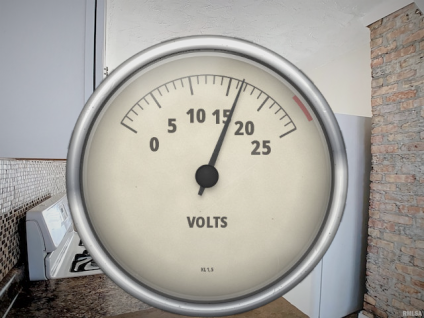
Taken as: 16.5 V
